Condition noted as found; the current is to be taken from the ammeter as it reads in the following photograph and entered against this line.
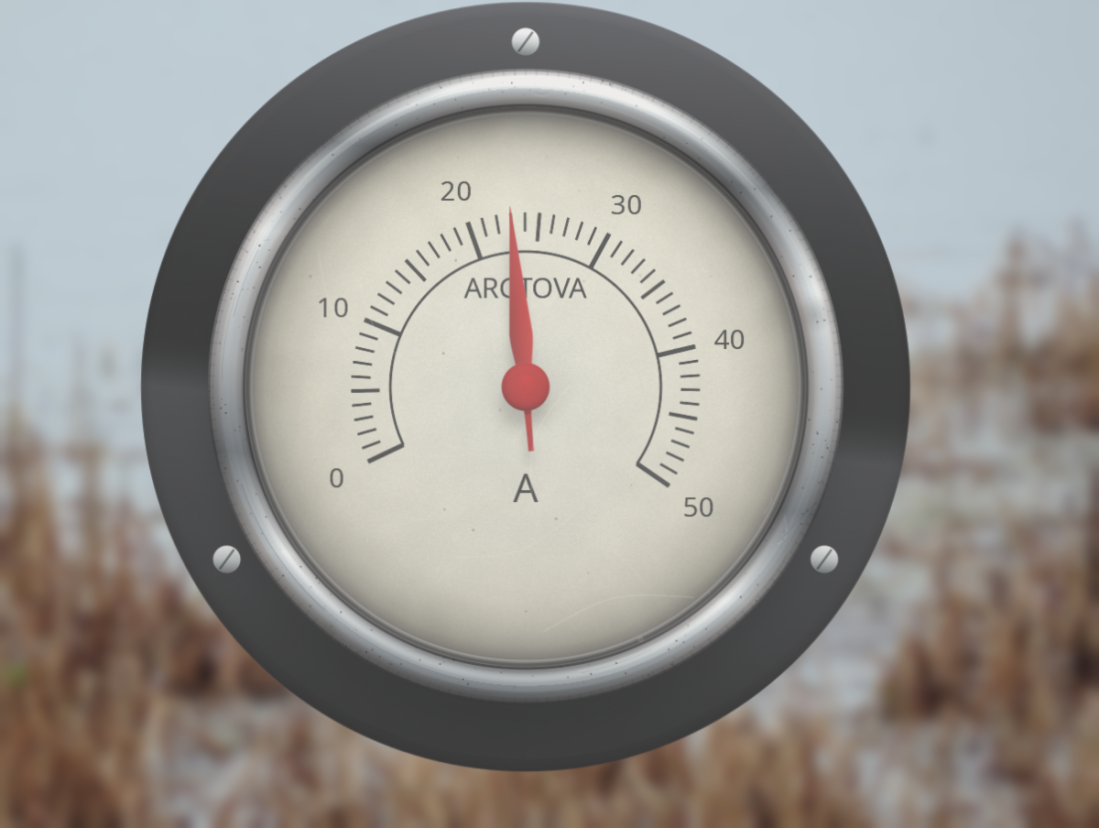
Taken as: 23 A
